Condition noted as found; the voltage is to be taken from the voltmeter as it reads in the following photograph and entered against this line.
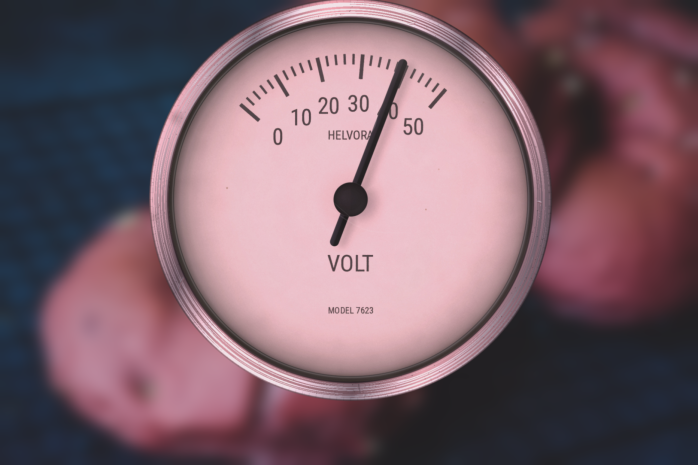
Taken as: 39 V
